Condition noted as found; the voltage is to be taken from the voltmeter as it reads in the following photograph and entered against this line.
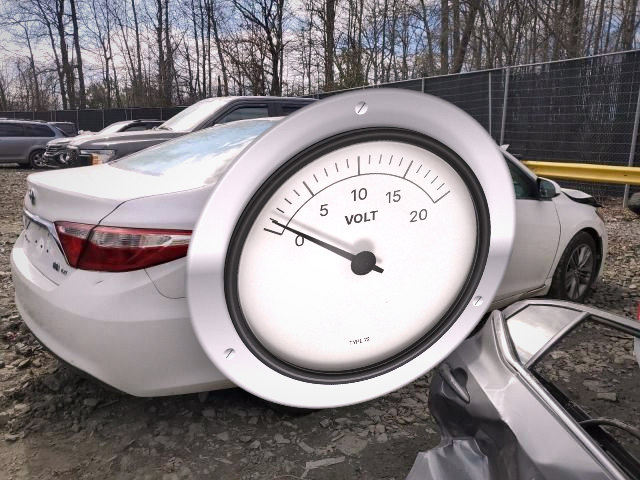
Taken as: 1 V
